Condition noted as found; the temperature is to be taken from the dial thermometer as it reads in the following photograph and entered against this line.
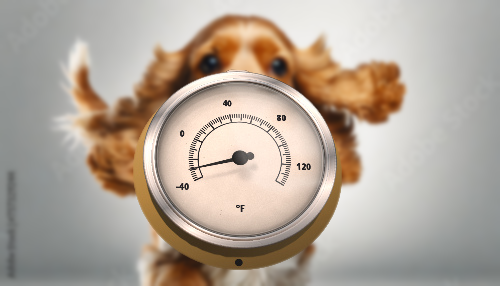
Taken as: -30 °F
